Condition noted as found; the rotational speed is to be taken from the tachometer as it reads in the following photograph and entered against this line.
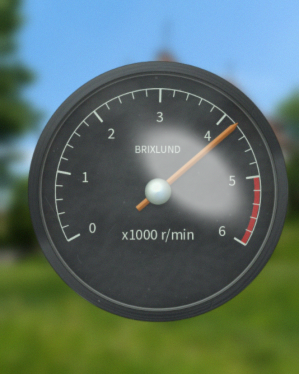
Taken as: 4200 rpm
